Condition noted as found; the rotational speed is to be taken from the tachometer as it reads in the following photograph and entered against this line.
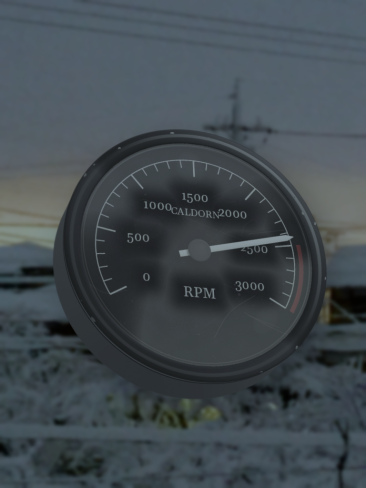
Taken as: 2450 rpm
